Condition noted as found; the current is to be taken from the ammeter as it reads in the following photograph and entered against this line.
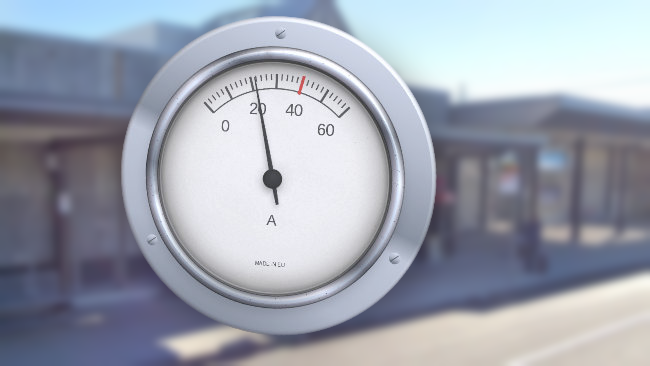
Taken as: 22 A
